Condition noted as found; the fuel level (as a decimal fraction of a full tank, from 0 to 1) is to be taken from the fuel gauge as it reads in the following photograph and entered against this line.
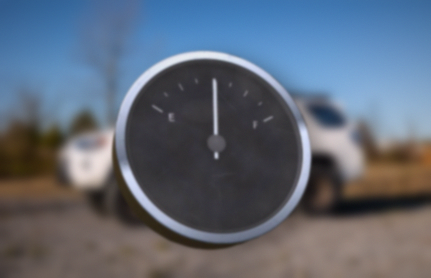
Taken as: 0.5
